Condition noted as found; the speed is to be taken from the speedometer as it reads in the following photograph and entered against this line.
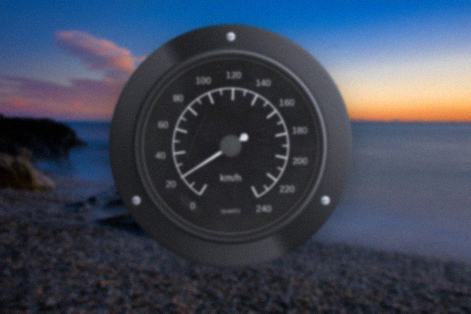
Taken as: 20 km/h
